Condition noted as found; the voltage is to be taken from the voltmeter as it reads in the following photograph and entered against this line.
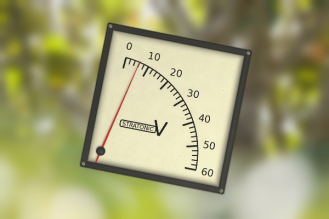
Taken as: 6 V
